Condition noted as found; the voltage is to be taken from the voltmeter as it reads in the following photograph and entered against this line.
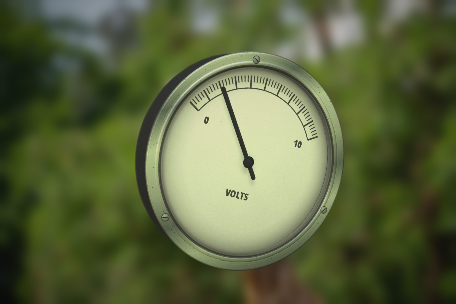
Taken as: 2 V
